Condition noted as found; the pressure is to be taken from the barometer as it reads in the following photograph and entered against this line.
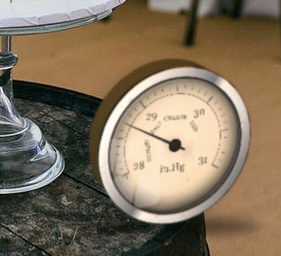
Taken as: 28.7 inHg
